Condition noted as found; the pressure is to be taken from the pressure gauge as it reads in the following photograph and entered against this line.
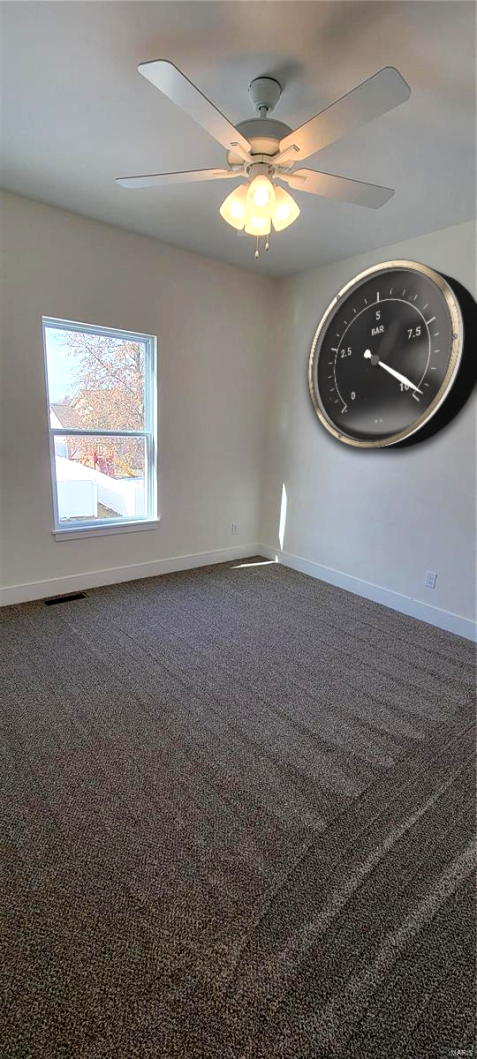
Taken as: 9.75 bar
